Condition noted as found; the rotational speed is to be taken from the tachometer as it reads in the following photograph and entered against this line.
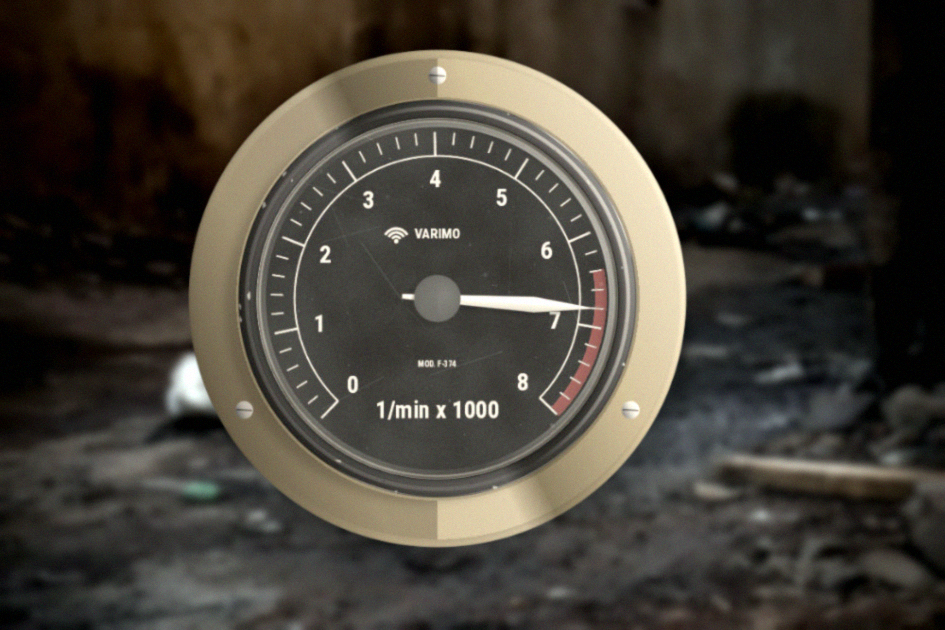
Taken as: 6800 rpm
